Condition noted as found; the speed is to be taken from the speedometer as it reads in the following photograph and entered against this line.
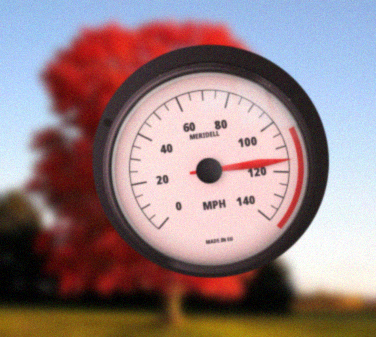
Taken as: 115 mph
